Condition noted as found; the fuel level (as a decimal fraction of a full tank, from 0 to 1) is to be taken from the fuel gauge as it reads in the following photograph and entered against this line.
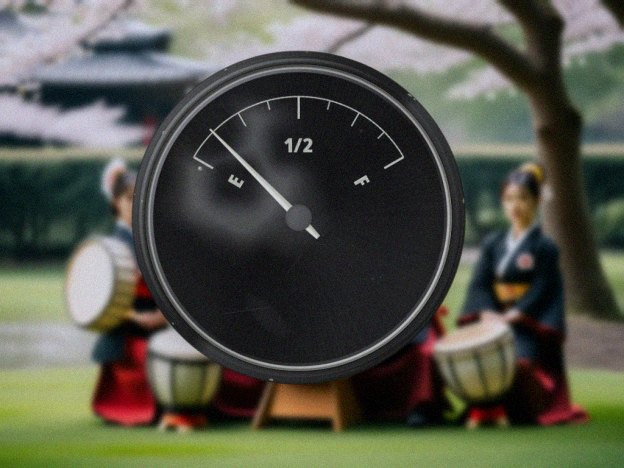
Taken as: 0.125
